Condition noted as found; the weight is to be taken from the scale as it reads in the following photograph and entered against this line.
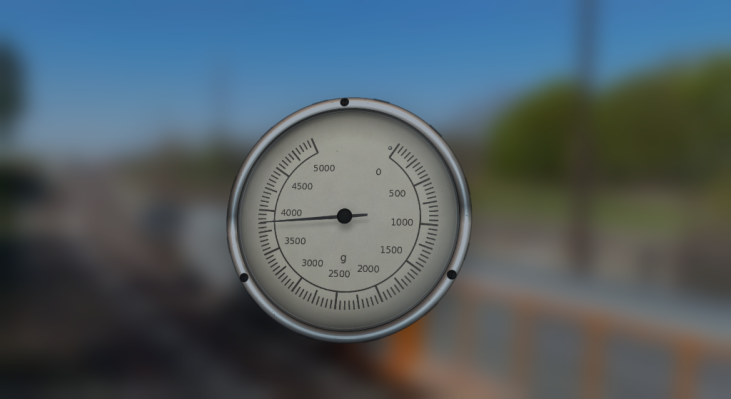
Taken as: 3850 g
